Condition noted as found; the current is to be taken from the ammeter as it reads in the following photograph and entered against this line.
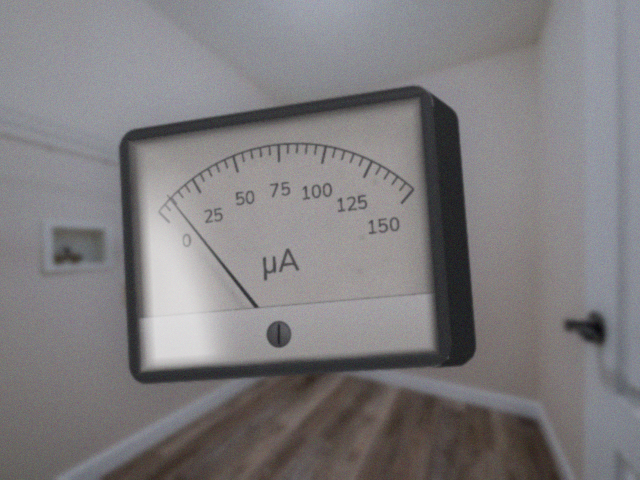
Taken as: 10 µA
